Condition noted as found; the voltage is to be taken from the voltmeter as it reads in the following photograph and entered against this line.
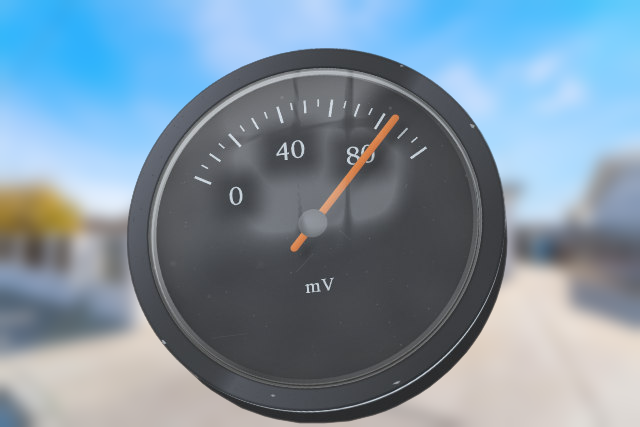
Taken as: 85 mV
